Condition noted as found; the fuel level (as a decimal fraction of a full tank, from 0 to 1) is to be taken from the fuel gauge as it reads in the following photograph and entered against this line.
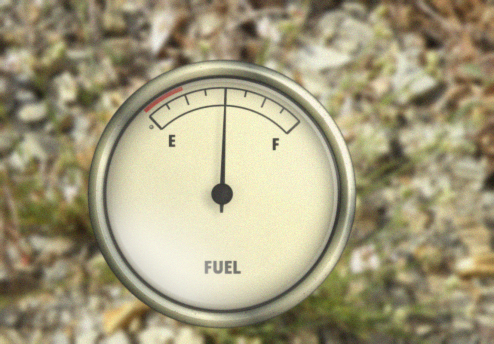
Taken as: 0.5
